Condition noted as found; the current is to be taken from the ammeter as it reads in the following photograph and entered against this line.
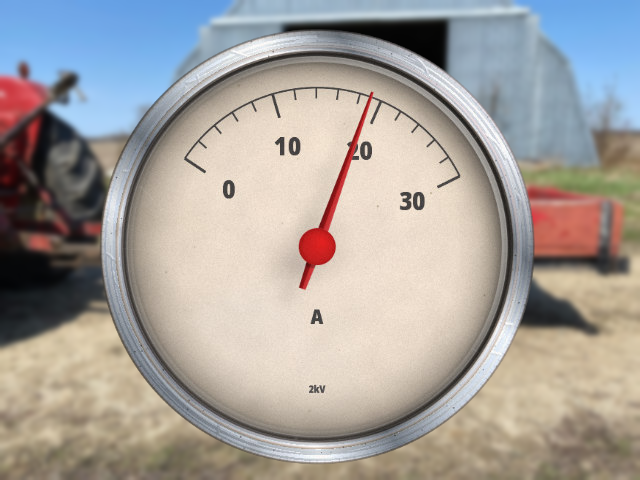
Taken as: 19 A
